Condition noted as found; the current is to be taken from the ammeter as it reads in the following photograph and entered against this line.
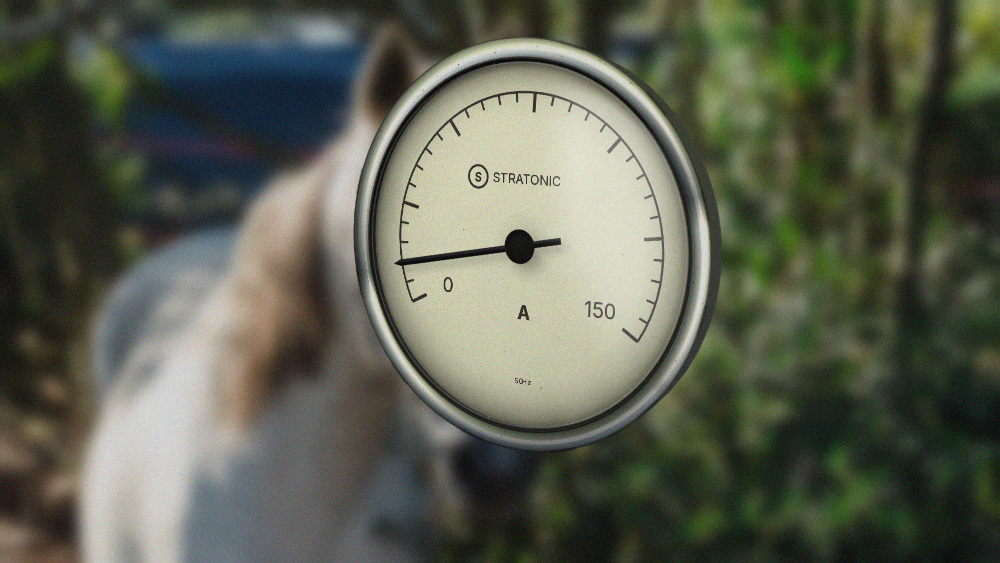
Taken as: 10 A
